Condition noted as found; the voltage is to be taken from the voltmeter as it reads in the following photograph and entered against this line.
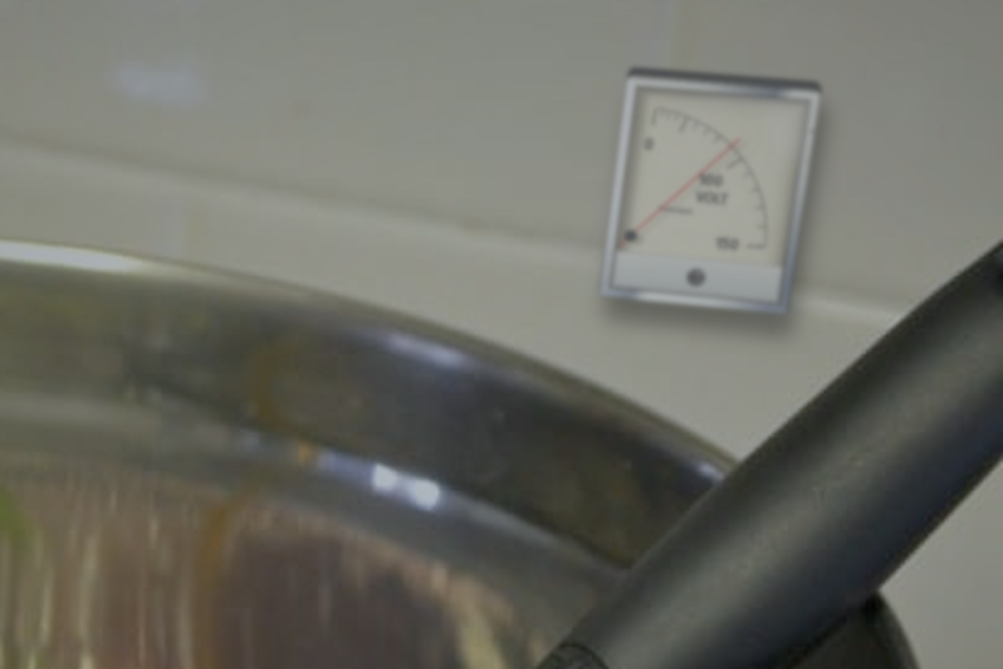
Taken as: 90 V
